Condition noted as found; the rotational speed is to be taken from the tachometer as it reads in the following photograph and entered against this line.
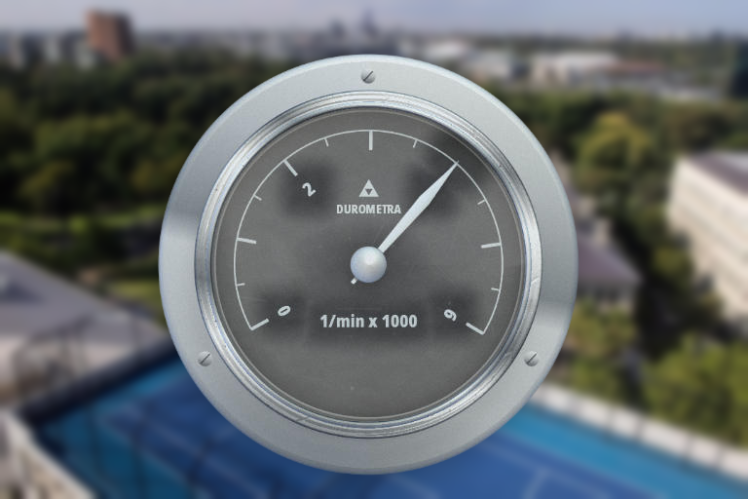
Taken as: 4000 rpm
